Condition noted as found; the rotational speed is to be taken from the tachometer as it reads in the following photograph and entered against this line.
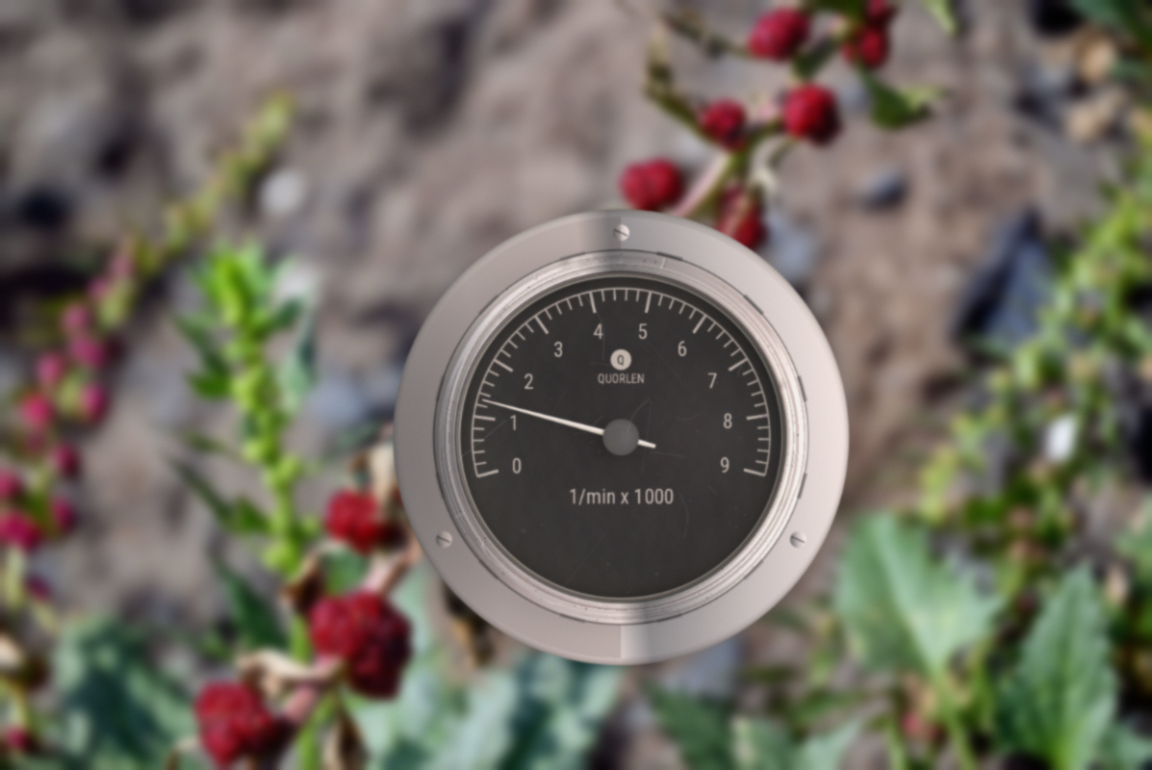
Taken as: 1300 rpm
